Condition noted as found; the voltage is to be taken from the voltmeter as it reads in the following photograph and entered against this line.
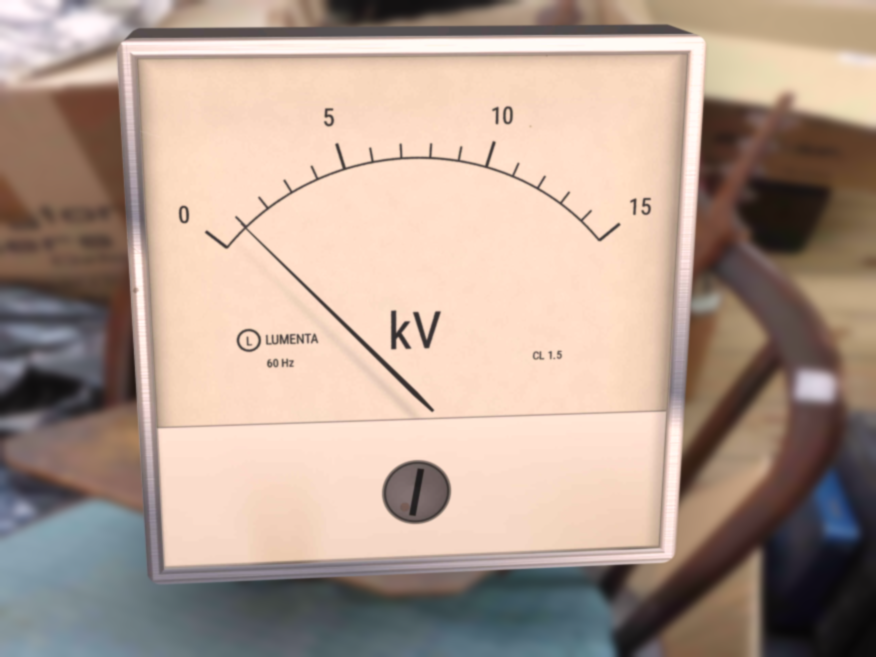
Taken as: 1 kV
